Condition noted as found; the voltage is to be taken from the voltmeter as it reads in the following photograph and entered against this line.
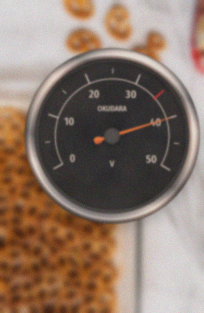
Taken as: 40 V
